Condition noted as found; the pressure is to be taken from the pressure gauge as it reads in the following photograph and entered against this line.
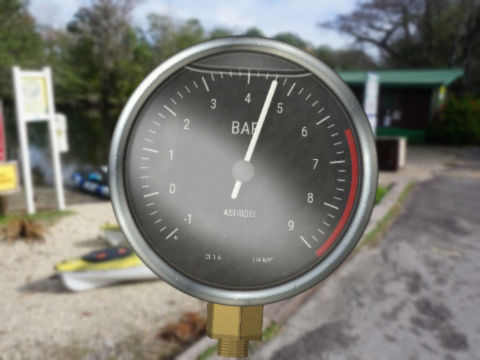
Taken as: 4.6 bar
